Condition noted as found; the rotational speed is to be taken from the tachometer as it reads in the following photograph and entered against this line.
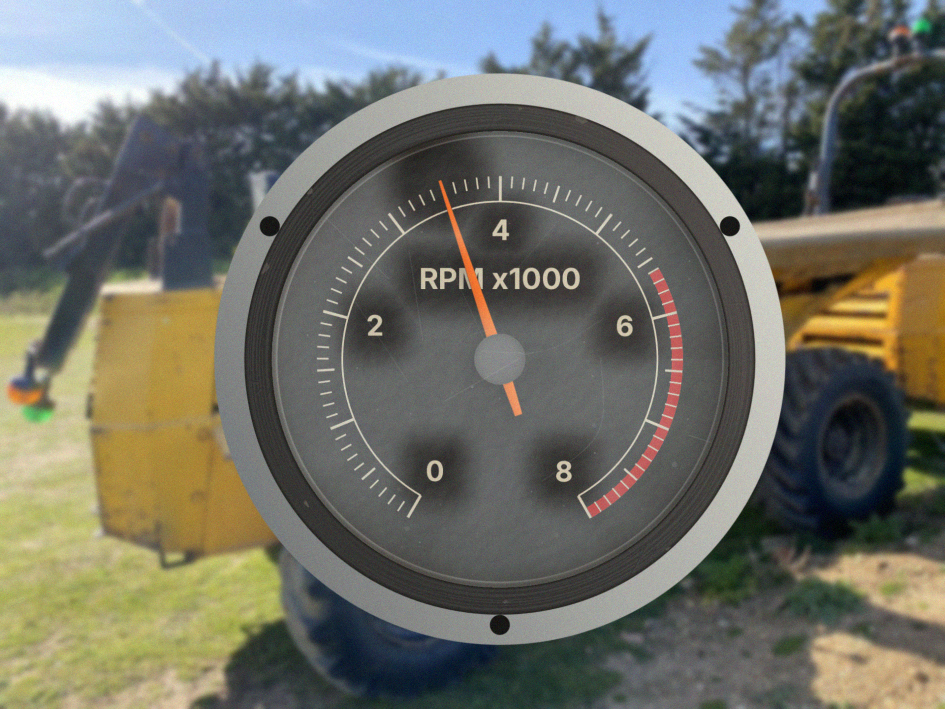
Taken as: 3500 rpm
